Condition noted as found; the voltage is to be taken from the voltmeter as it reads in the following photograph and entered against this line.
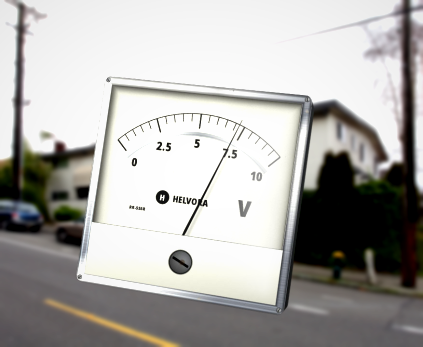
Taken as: 7.25 V
